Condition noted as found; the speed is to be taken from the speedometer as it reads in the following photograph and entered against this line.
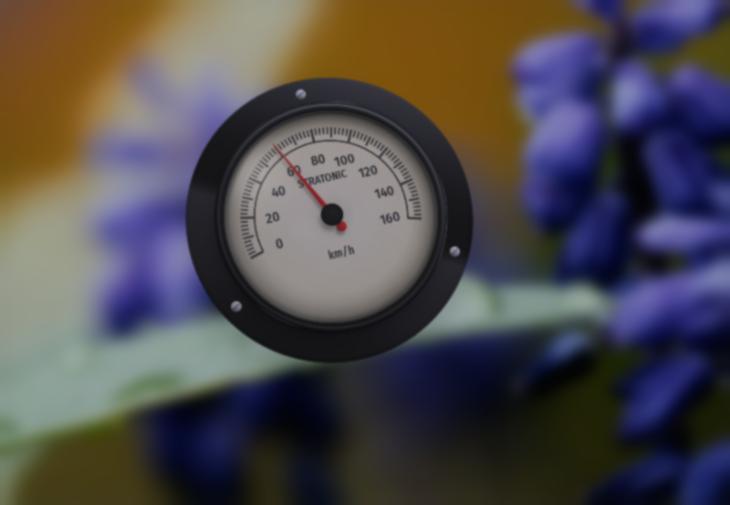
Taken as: 60 km/h
